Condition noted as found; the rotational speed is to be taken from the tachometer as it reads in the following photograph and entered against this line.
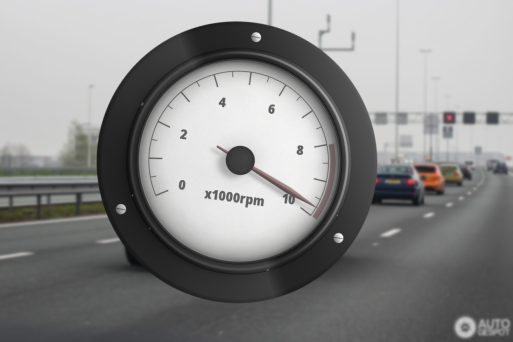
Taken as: 9750 rpm
